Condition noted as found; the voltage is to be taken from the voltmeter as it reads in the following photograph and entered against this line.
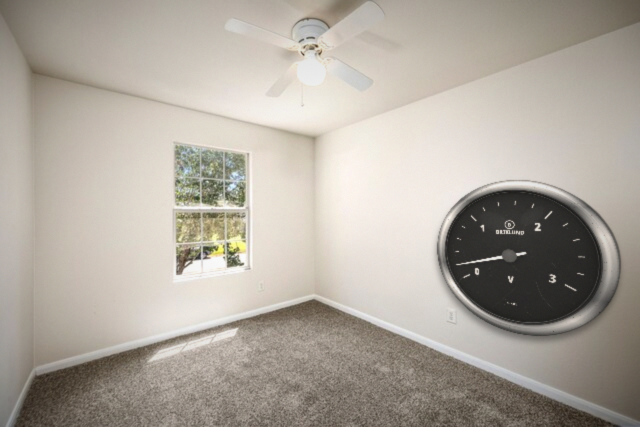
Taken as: 0.2 V
